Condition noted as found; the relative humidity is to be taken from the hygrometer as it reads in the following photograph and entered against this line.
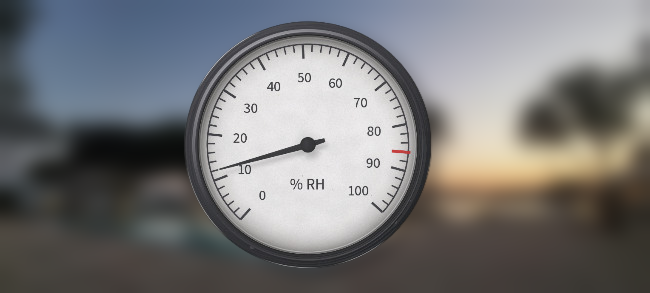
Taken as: 12 %
